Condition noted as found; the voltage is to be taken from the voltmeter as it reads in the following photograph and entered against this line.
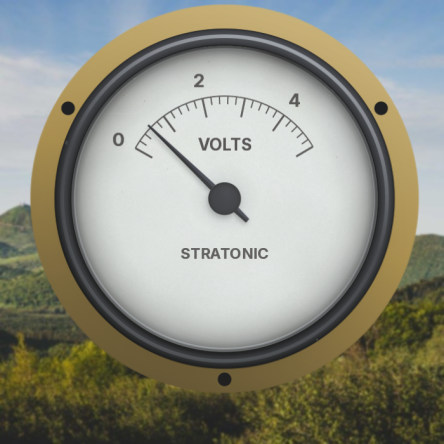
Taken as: 0.6 V
